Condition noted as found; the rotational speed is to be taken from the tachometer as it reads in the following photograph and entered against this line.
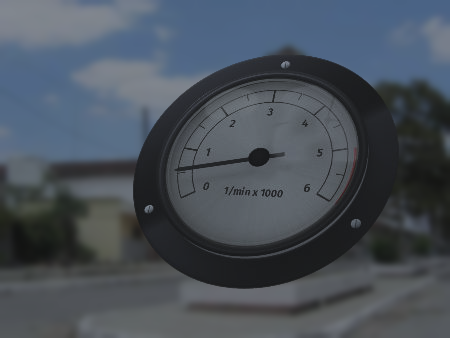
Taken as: 500 rpm
